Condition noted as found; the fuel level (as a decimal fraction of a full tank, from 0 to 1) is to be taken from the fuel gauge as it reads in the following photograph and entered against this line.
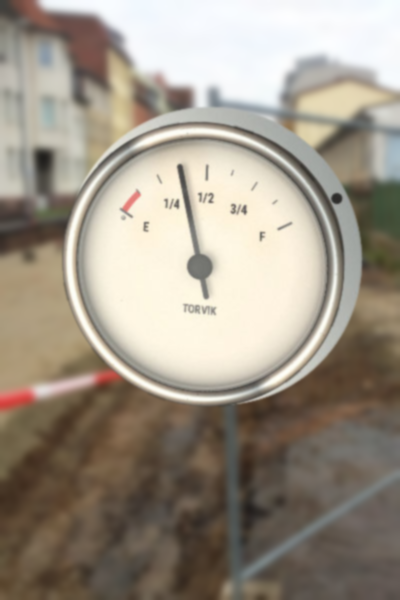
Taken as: 0.375
